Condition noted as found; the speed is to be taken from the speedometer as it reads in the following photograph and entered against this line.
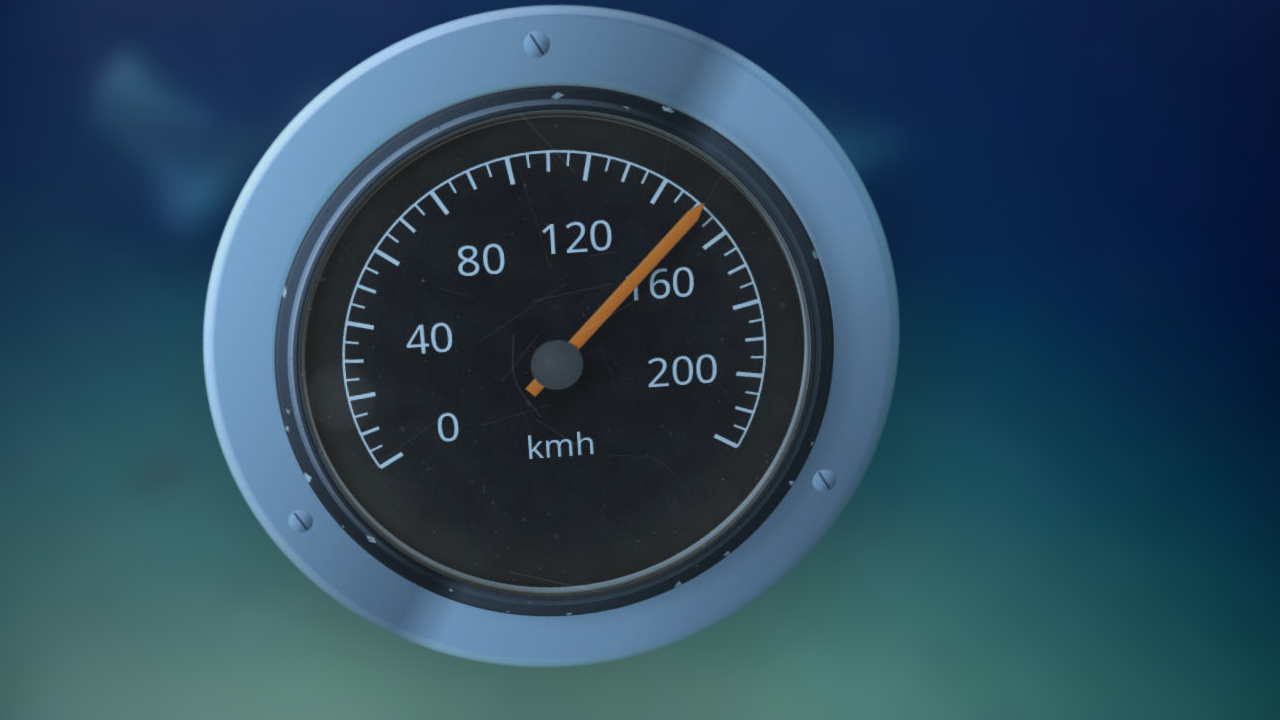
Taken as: 150 km/h
